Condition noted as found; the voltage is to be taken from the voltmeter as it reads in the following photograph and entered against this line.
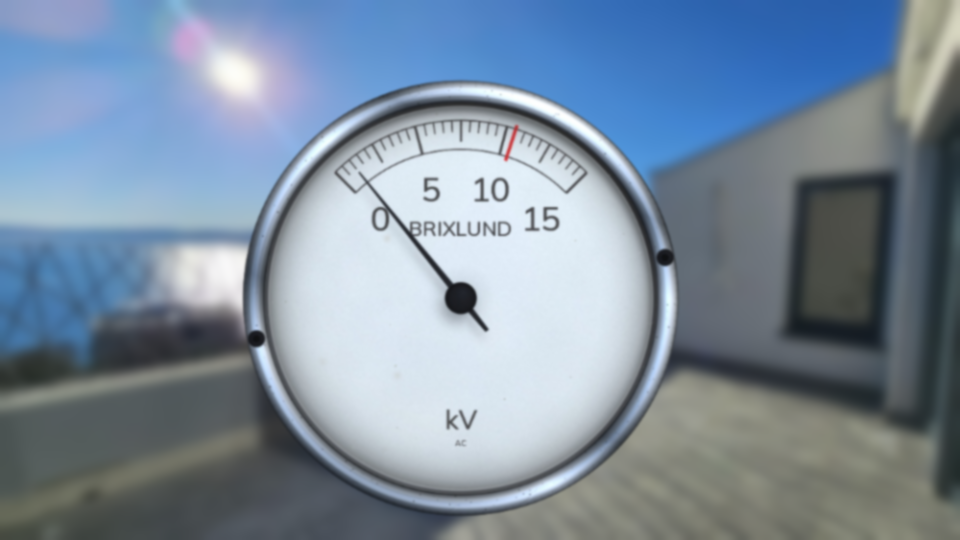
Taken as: 1 kV
